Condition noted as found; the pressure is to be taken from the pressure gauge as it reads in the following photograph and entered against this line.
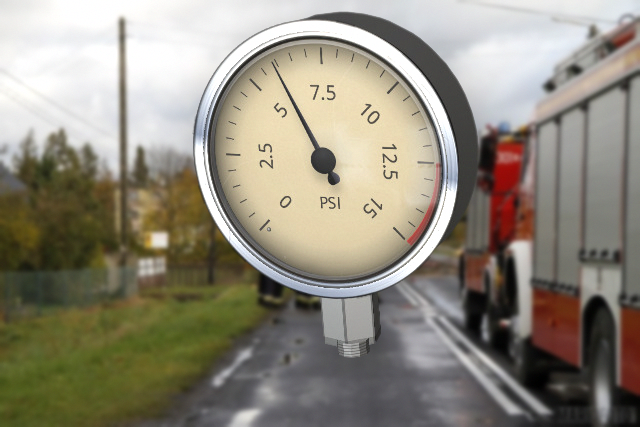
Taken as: 6 psi
